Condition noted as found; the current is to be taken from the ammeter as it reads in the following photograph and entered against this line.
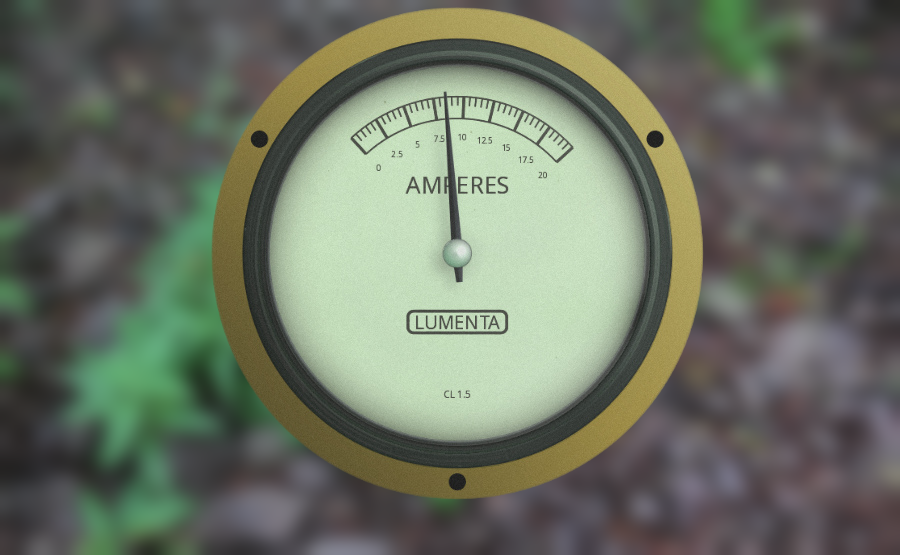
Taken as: 8.5 A
